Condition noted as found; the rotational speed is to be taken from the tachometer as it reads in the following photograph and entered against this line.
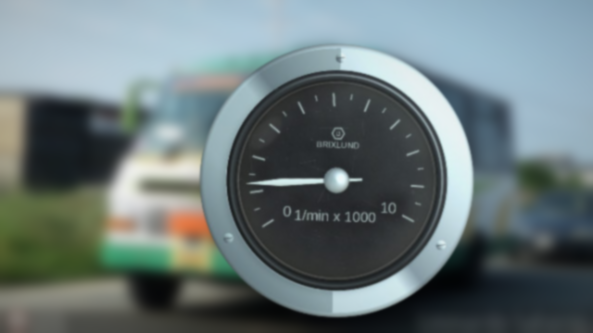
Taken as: 1250 rpm
